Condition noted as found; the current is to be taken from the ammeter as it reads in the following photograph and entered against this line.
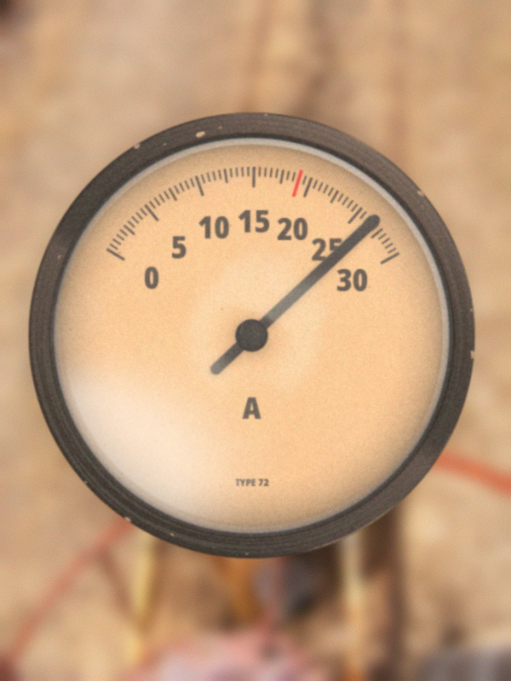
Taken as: 26.5 A
